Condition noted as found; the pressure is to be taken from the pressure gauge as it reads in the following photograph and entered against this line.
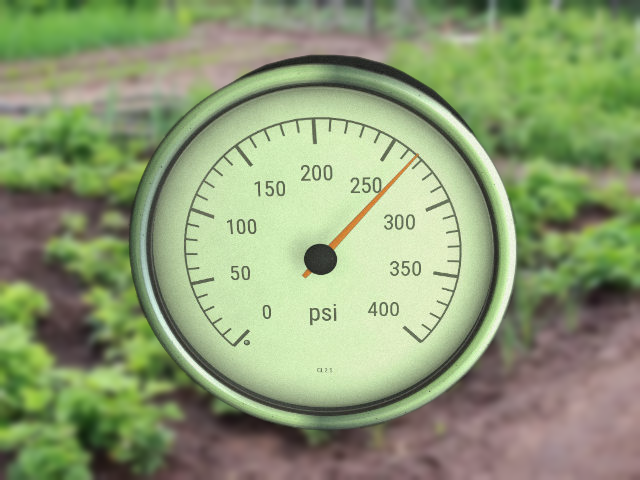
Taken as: 265 psi
